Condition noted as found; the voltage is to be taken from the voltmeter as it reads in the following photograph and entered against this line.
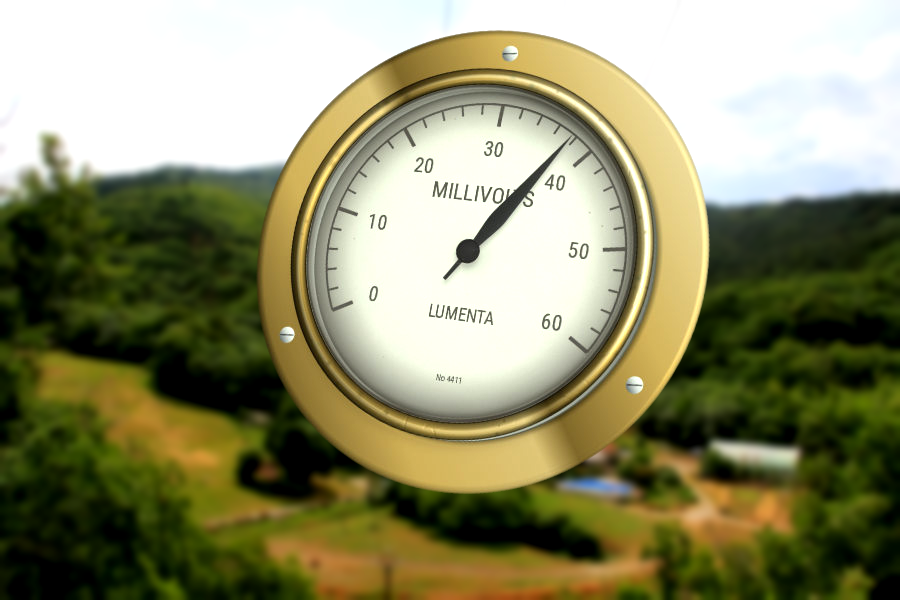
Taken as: 38 mV
